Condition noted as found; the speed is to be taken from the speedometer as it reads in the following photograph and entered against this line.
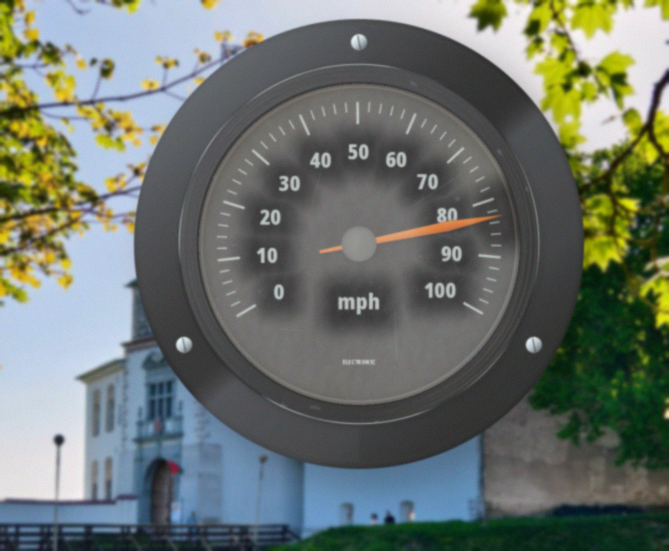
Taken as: 83 mph
